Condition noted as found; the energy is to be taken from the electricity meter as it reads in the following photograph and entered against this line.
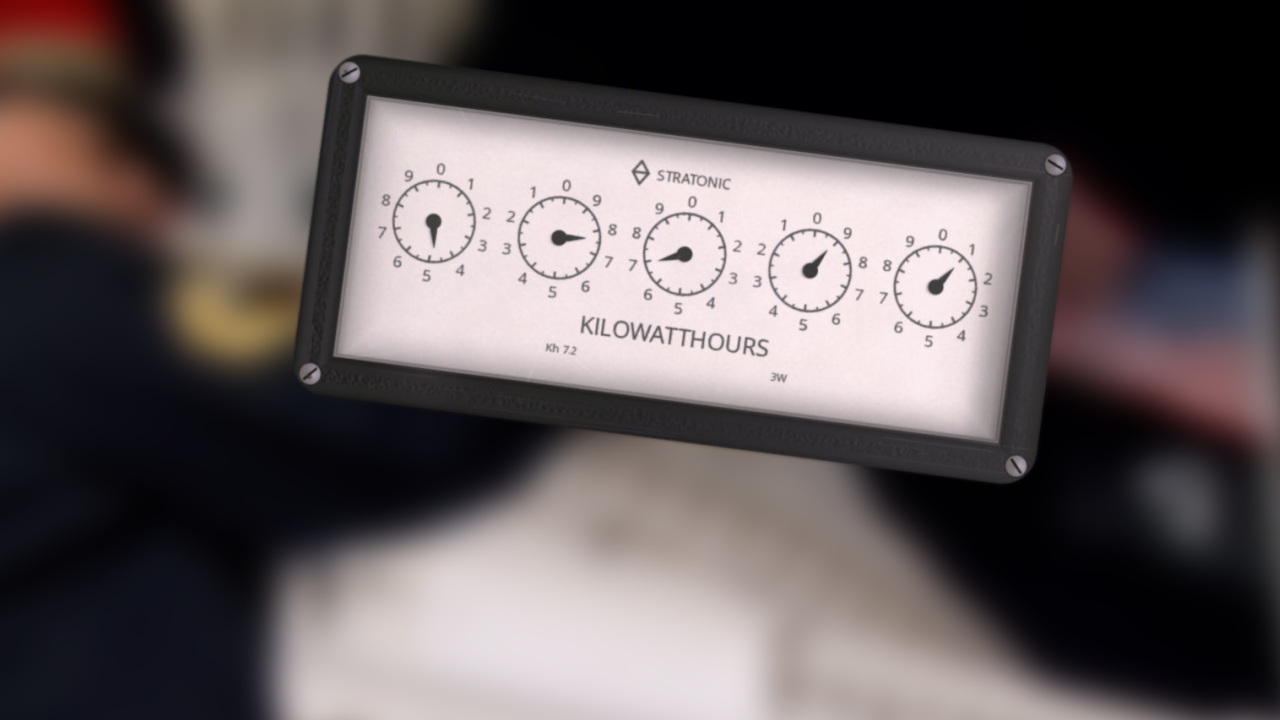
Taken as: 47691 kWh
